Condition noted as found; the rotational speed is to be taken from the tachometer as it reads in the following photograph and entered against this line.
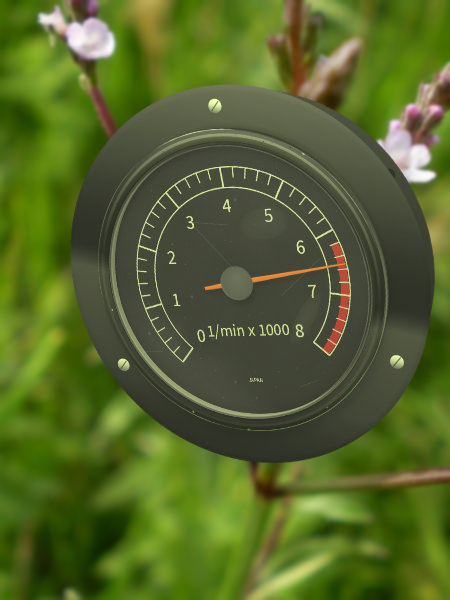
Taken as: 6500 rpm
